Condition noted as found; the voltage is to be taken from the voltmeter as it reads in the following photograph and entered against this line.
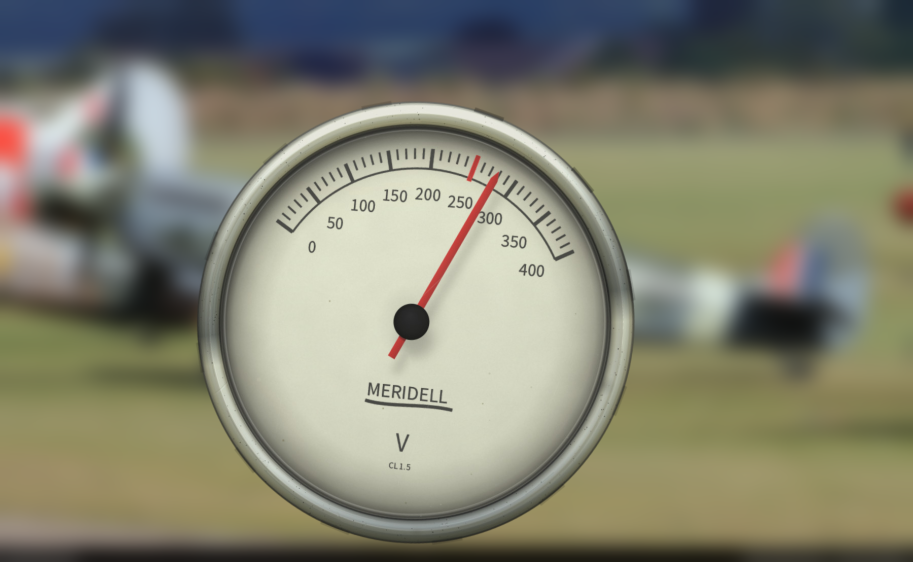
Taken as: 280 V
